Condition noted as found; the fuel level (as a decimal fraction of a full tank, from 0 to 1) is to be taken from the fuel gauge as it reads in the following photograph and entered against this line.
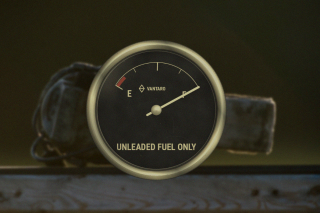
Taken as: 1
